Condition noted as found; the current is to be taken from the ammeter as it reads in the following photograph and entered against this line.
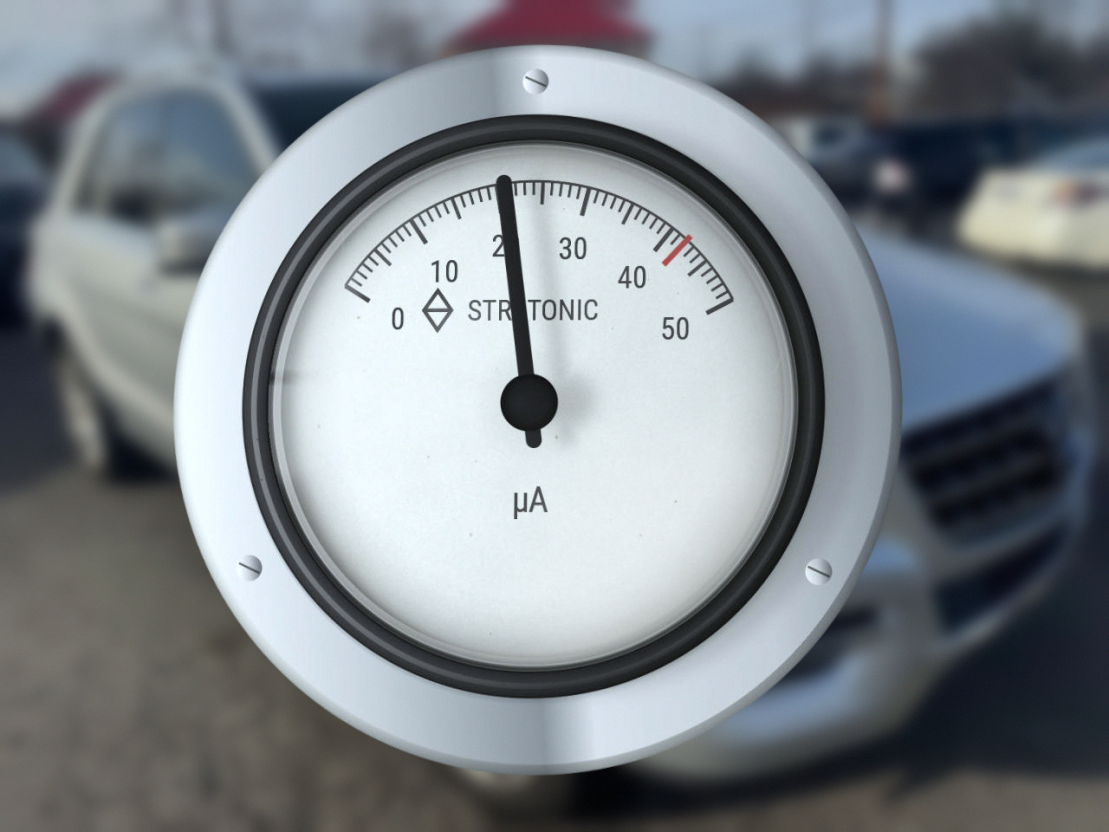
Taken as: 21 µA
